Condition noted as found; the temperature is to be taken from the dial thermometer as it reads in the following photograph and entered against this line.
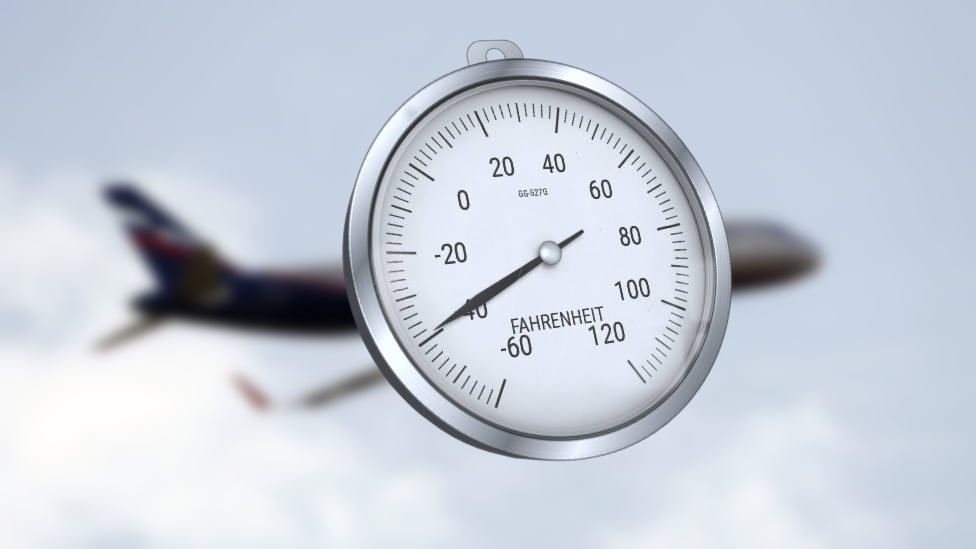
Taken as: -39 °F
